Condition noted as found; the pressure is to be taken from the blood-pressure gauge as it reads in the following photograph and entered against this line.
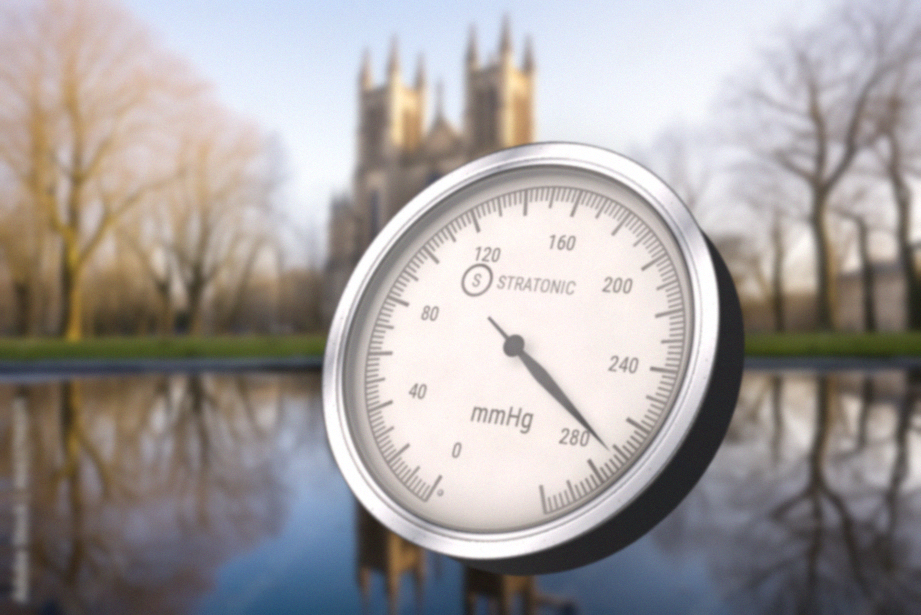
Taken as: 272 mmHg
